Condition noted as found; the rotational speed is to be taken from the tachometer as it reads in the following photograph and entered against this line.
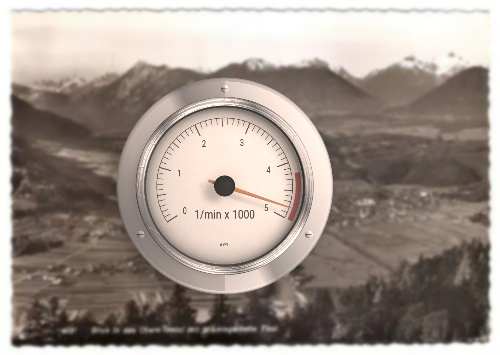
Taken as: 4800 rpm
